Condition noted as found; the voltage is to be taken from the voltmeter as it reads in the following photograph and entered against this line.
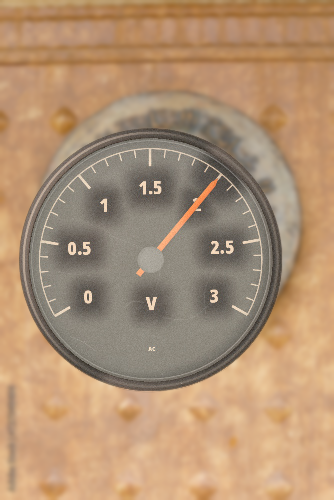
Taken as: 2 V
